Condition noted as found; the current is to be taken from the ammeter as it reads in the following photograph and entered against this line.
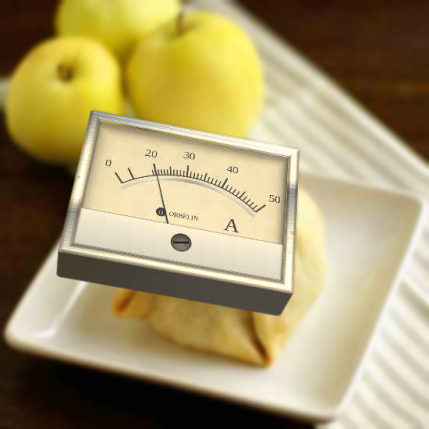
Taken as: 20 A
